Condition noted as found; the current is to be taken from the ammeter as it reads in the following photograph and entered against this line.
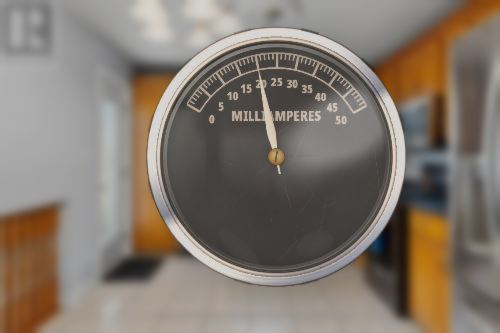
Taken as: 20 mA
